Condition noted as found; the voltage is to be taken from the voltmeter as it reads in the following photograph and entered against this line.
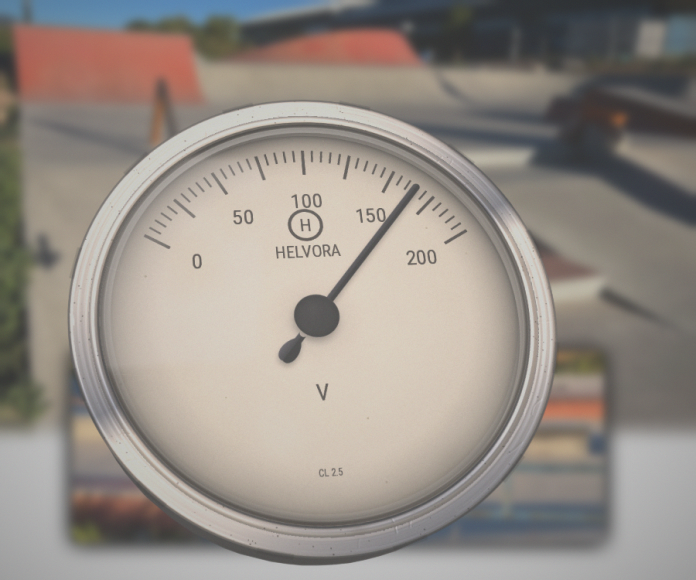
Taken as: 165 V
